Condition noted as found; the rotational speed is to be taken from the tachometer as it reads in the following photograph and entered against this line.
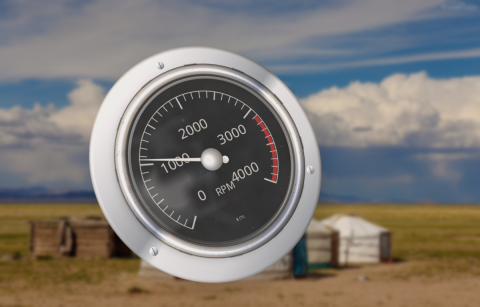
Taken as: 1050 rpm
